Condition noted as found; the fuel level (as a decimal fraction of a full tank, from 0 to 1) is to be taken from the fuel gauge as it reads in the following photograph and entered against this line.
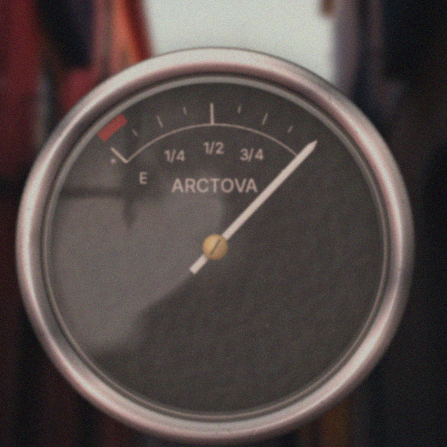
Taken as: 1
